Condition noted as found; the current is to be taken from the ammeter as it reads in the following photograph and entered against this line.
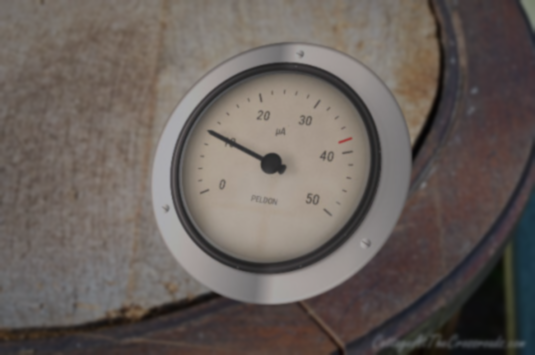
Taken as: 10 µA
